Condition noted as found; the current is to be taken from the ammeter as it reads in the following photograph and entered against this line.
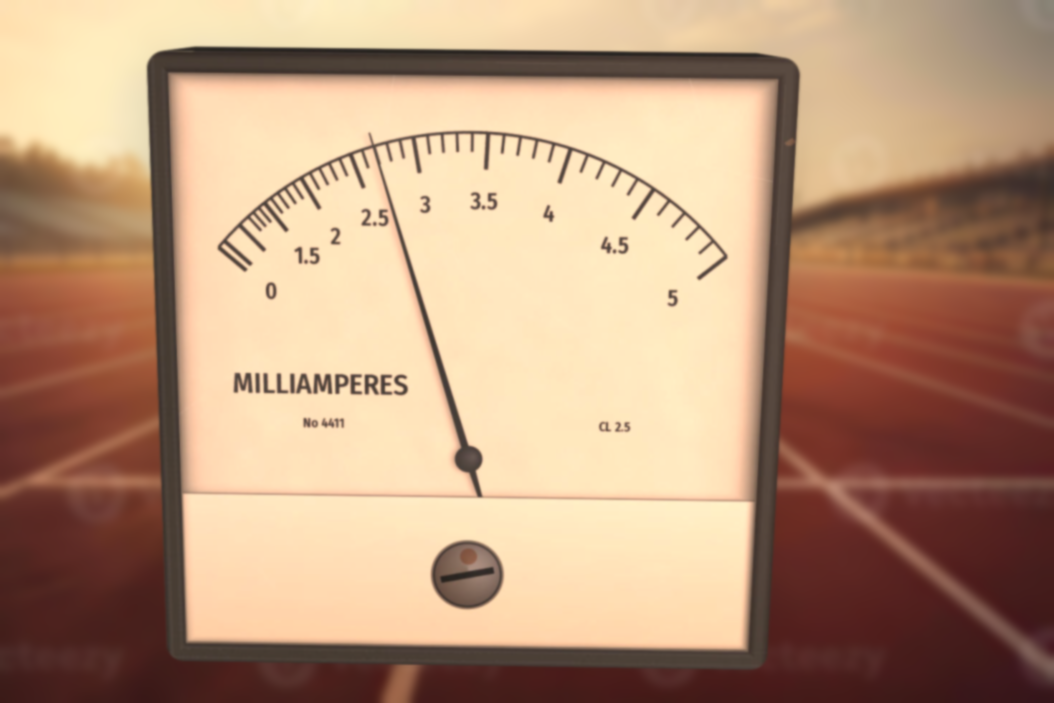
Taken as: 2.7 mA
